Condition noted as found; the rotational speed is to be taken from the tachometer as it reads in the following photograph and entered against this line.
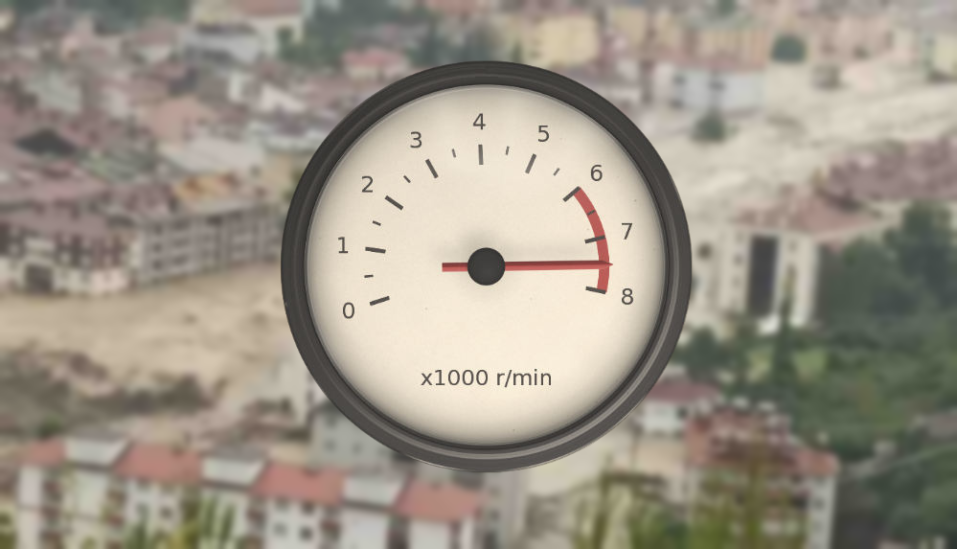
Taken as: 7500 rpm
